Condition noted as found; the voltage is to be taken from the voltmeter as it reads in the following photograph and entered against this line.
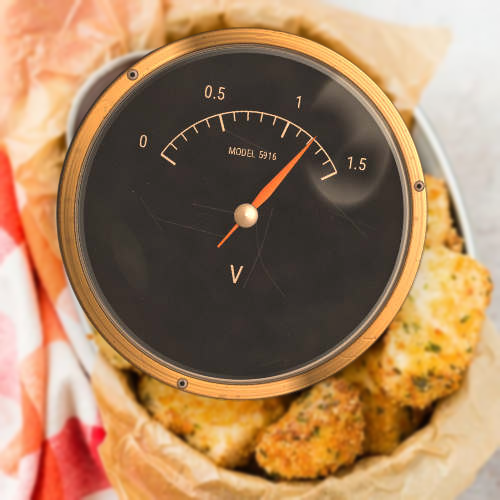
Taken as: 1.2 V
